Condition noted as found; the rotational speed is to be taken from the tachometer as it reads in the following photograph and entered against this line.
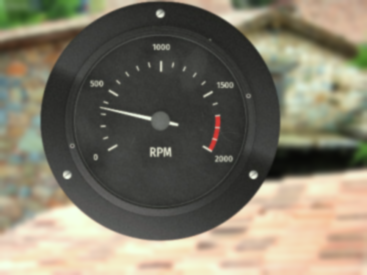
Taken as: 350 rpm
